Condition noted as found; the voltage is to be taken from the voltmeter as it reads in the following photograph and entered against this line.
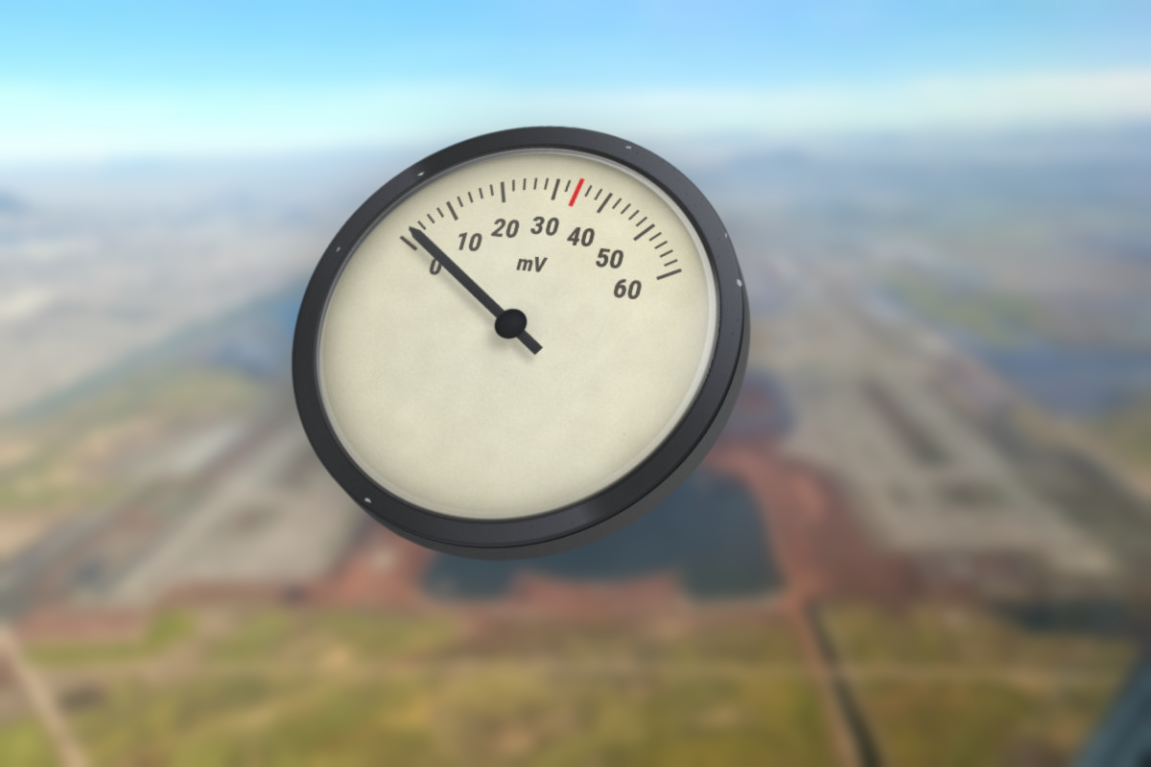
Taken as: 2 mV
